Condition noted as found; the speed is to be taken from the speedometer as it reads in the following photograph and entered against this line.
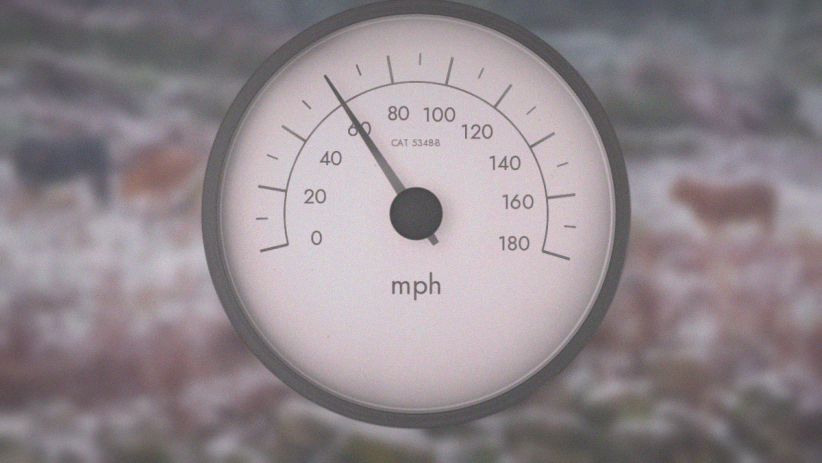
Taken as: 60 mph
